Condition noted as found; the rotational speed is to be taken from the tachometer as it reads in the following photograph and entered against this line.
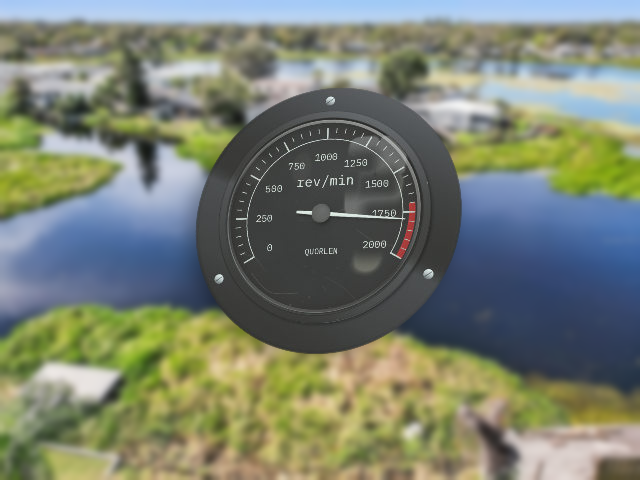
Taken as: 1800 rpm
